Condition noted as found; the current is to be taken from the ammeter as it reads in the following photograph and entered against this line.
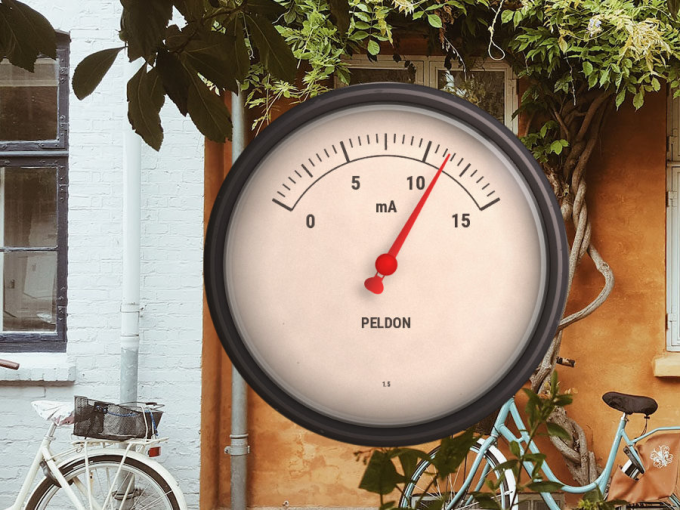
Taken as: 11.25 mA
